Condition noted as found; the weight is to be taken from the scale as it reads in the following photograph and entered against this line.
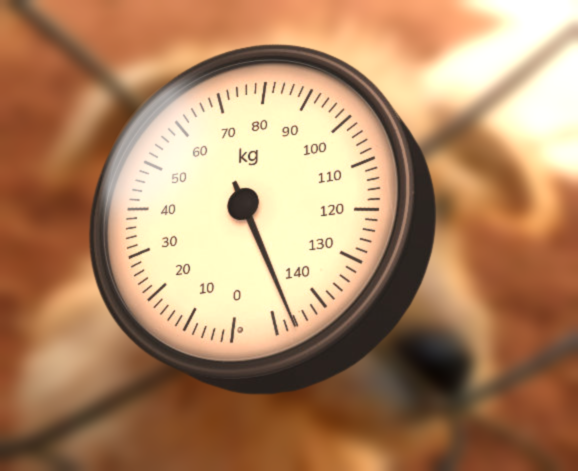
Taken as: 146 kg
